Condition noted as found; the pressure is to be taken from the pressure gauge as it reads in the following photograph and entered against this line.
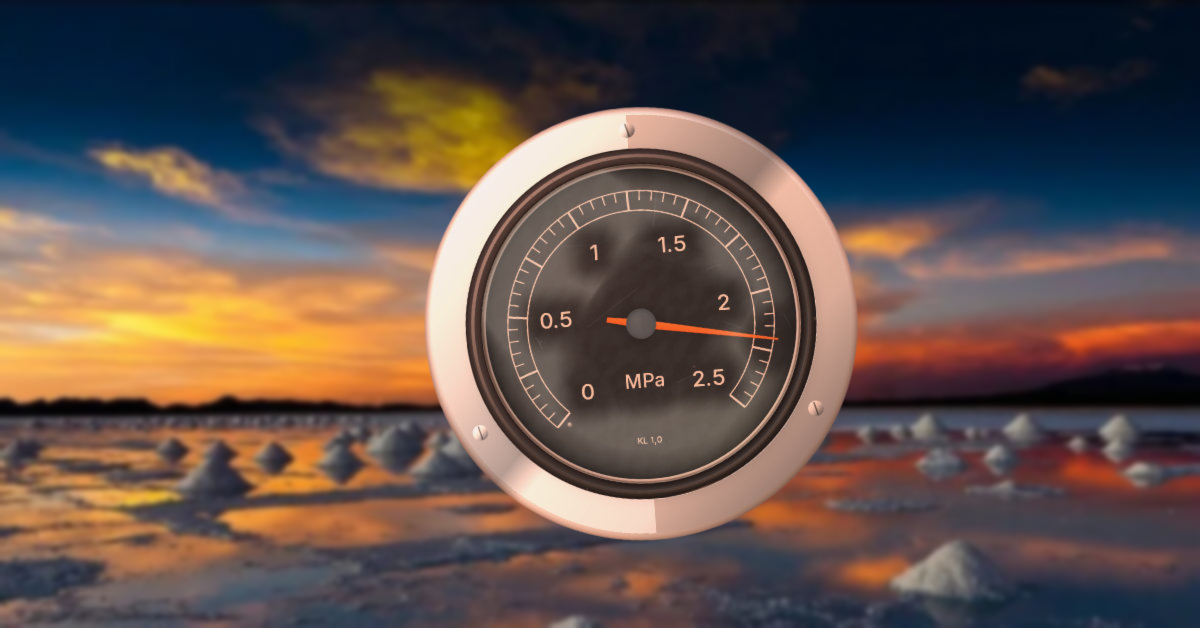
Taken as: 2.2 MPa
